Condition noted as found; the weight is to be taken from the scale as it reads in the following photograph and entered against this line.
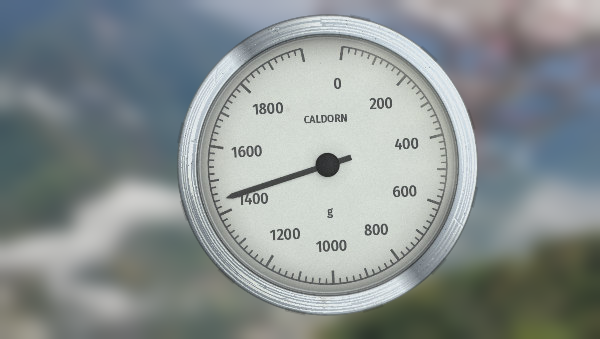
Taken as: 1440 g
